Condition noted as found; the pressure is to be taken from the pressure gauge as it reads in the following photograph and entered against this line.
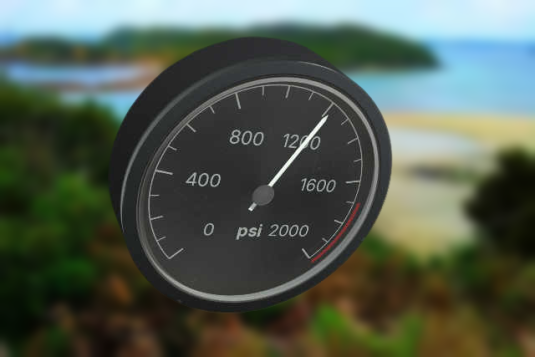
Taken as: 1200 psi
